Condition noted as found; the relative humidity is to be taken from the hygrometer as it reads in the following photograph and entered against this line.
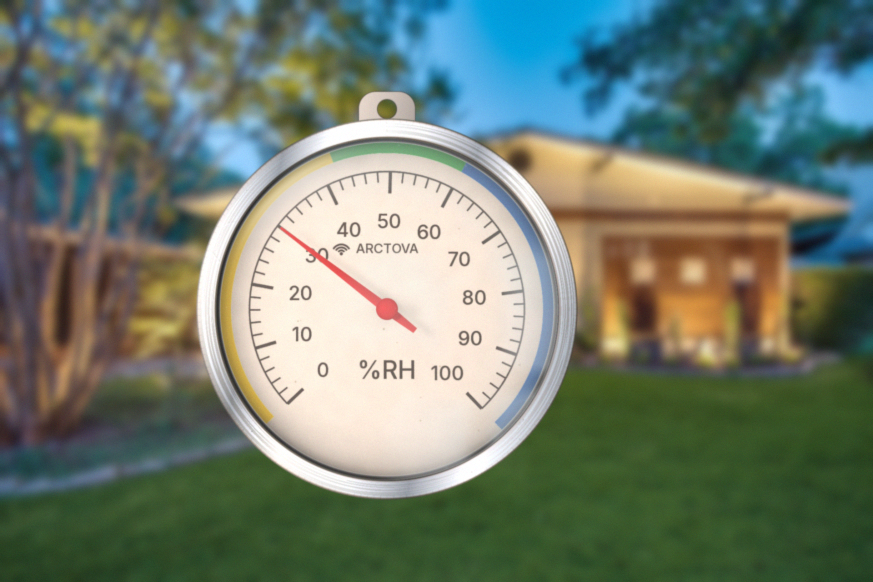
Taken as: 30 %
